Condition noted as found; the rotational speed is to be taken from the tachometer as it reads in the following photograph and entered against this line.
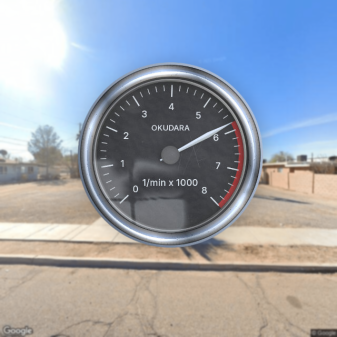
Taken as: 5800 rpm
